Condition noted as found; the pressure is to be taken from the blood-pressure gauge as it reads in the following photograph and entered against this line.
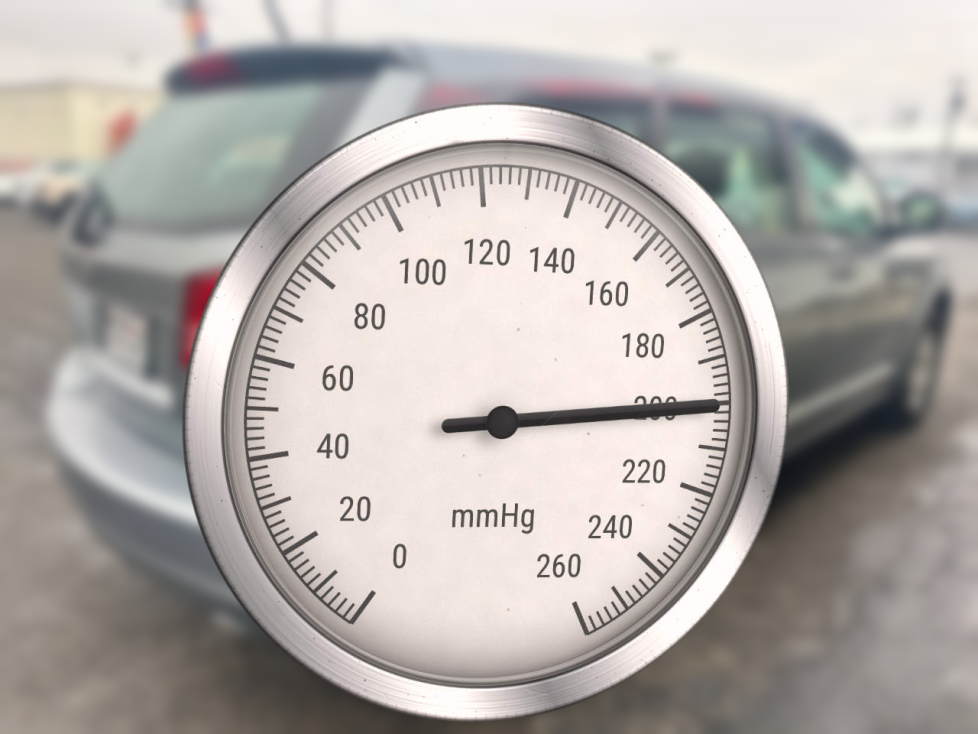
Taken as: 200 mmHg
